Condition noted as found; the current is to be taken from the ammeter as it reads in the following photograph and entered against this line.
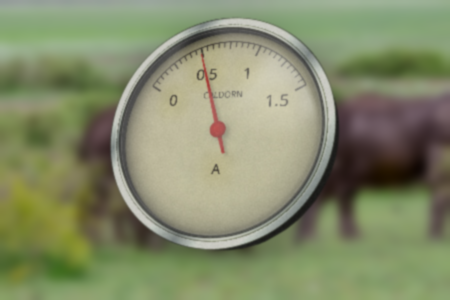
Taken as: 0.5 A
